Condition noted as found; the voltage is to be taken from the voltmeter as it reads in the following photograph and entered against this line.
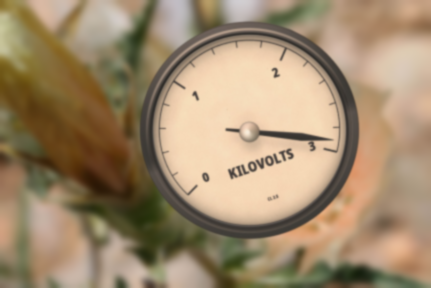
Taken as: 2.9 kV
